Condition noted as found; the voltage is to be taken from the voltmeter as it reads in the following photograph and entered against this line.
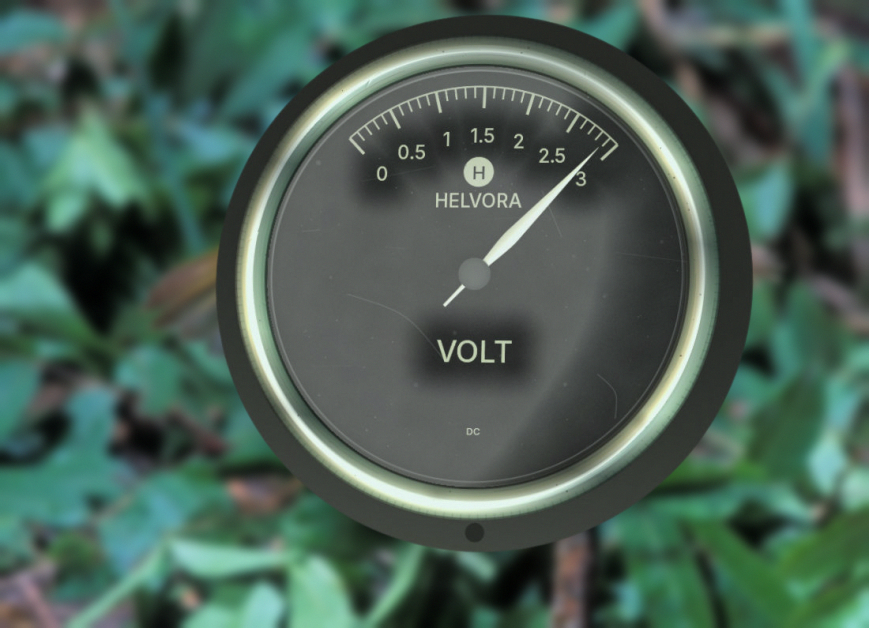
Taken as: 2.9 V
